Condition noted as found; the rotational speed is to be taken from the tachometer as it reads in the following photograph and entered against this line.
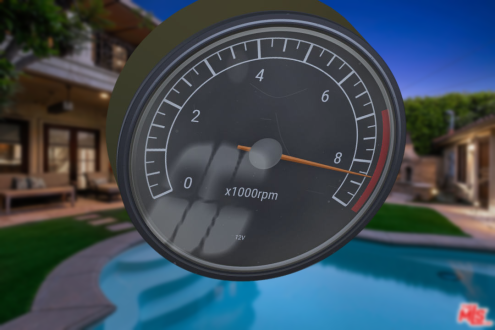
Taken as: 8250 rpm
